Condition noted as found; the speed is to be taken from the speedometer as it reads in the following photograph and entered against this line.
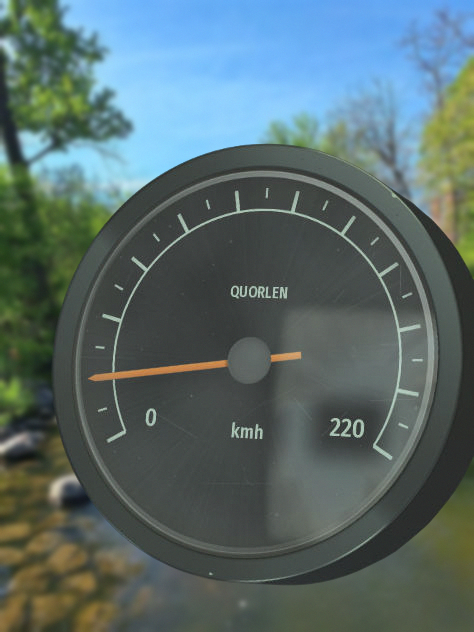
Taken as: 20 km/h
